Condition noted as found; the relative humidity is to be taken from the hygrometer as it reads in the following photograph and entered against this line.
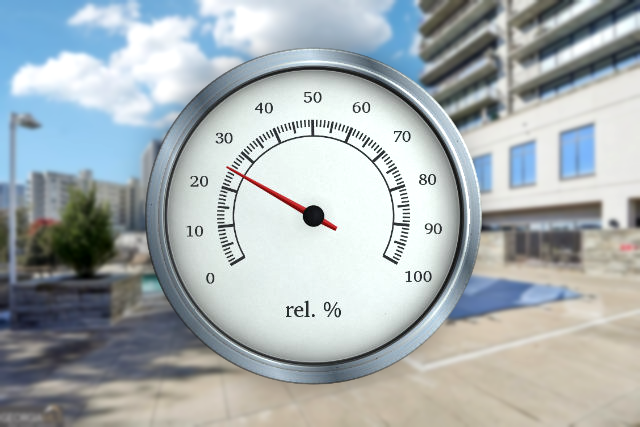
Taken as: 25 %
